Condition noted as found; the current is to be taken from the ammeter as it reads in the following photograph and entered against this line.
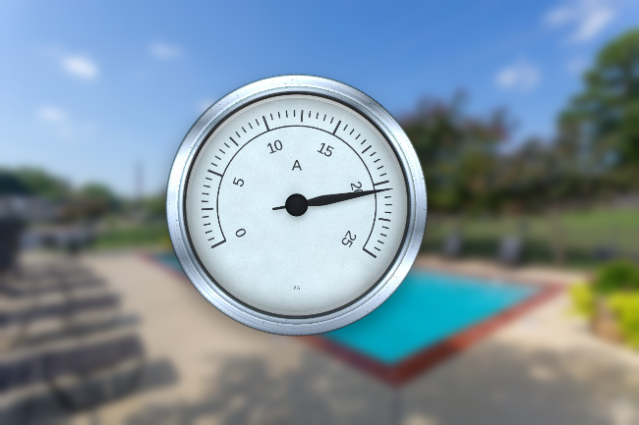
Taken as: 20.5 A
